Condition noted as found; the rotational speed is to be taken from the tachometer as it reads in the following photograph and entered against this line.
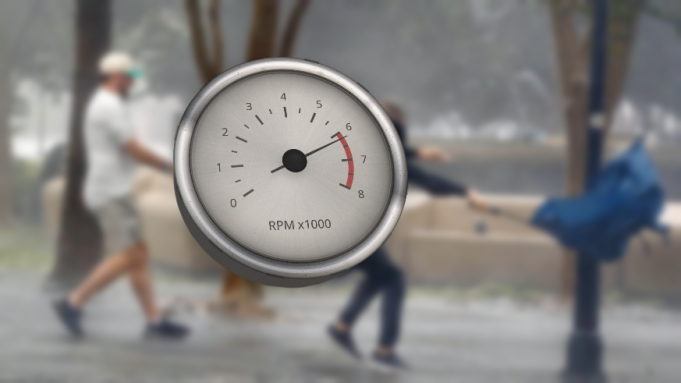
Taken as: 6250 rpm
